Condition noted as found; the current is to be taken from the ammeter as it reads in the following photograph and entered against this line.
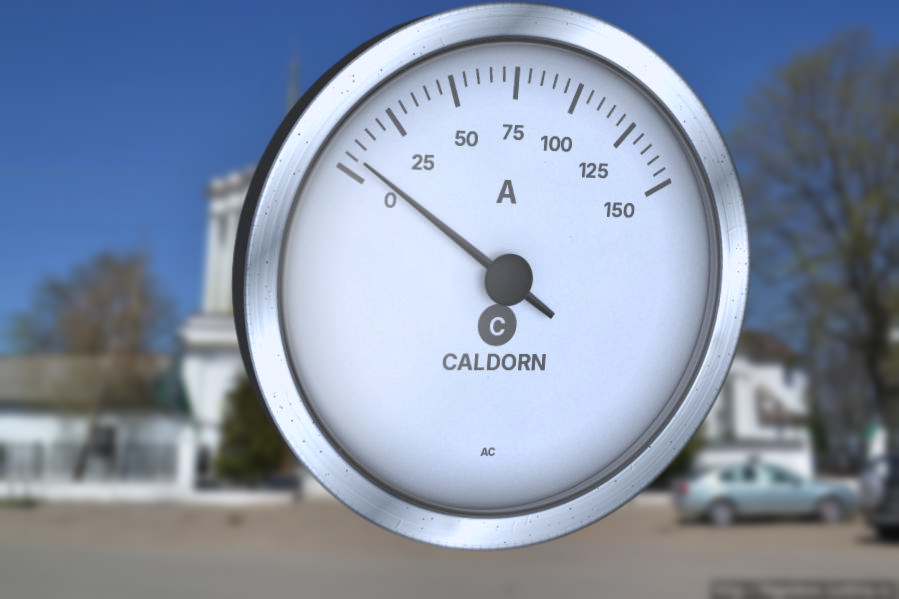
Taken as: 5 A
